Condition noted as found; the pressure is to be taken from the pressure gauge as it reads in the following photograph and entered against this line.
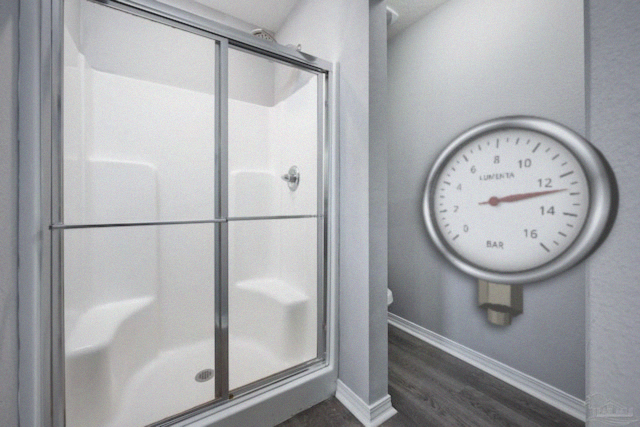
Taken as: 12.75 bar
